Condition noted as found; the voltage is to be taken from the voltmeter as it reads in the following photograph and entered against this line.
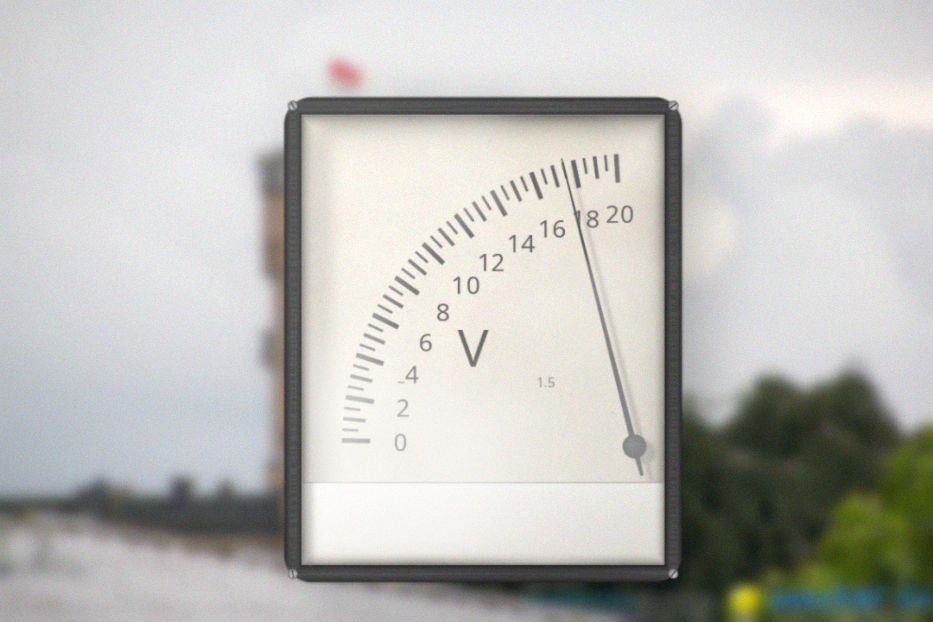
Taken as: 17.5 V
